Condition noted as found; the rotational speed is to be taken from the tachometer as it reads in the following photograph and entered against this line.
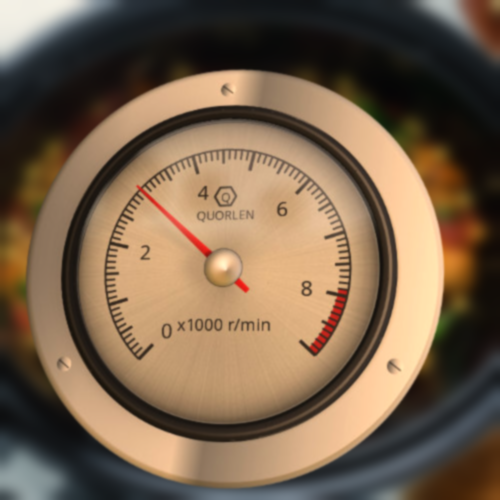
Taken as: 3000 rpm
